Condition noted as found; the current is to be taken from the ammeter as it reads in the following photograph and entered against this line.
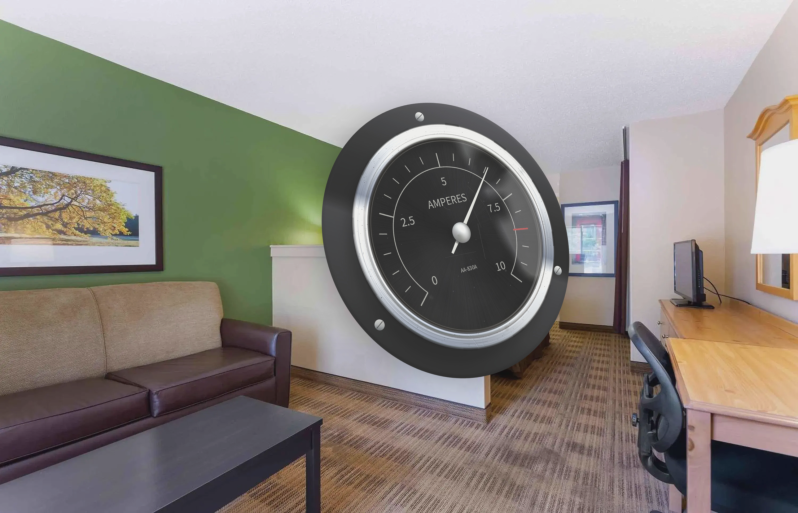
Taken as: 6.5 A
